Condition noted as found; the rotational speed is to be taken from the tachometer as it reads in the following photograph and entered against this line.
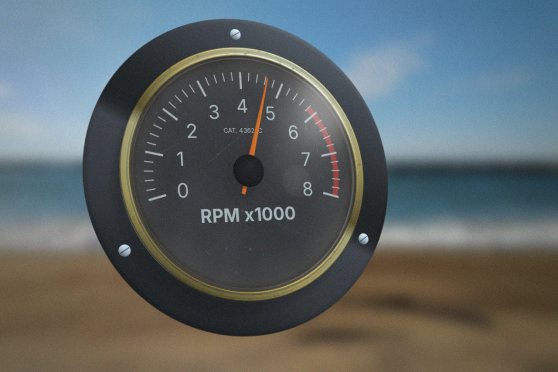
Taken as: 4600 rpm
